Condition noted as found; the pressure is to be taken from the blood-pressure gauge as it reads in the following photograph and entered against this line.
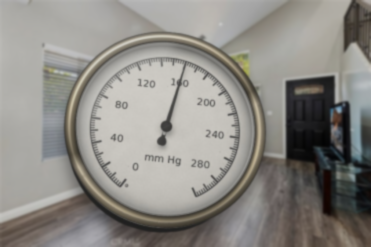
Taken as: 160 mmHg
